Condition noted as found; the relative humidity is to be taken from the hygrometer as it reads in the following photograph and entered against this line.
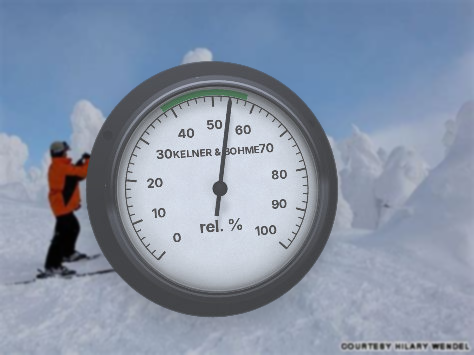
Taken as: 54 %
